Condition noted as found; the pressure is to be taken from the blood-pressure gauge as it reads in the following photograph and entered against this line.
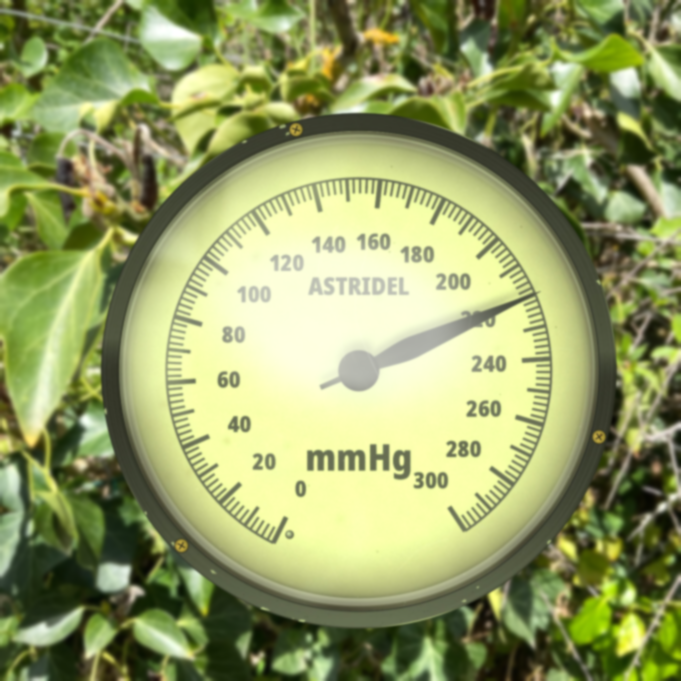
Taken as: 220 mmHg
